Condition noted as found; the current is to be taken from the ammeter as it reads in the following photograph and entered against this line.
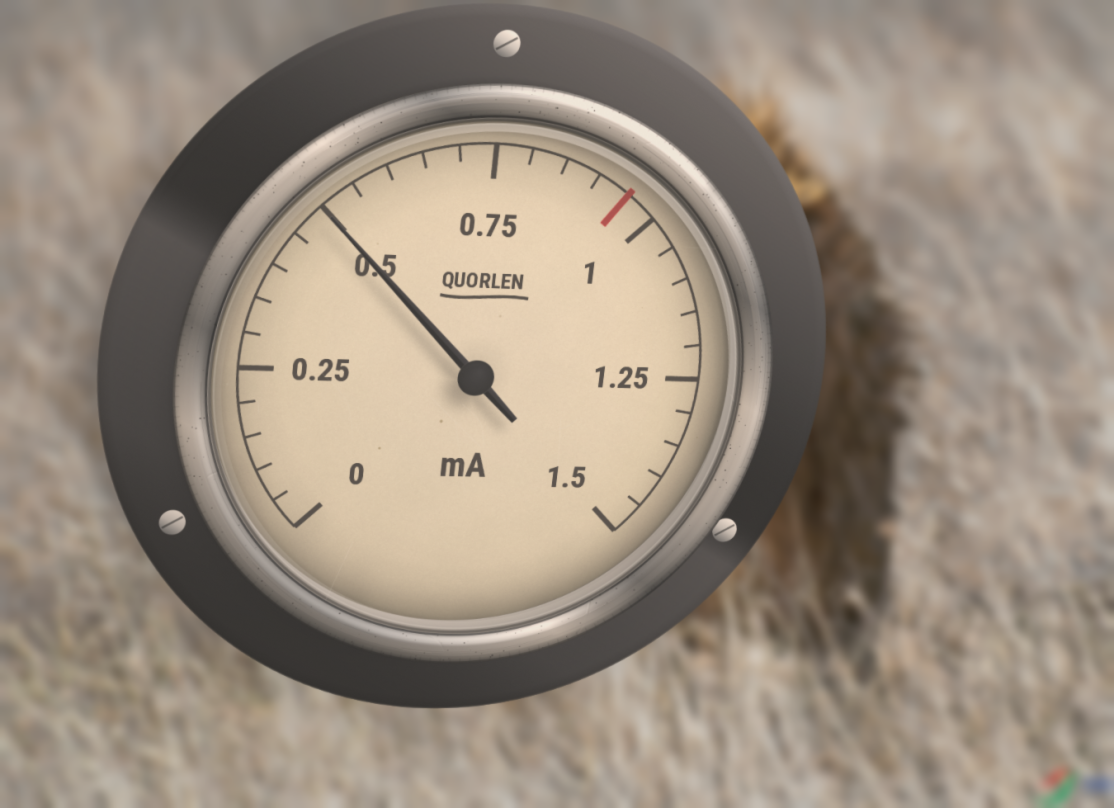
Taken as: 0.5 mA
